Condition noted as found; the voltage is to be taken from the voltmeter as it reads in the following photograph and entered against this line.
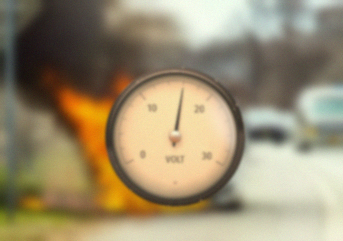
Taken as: 16 V
